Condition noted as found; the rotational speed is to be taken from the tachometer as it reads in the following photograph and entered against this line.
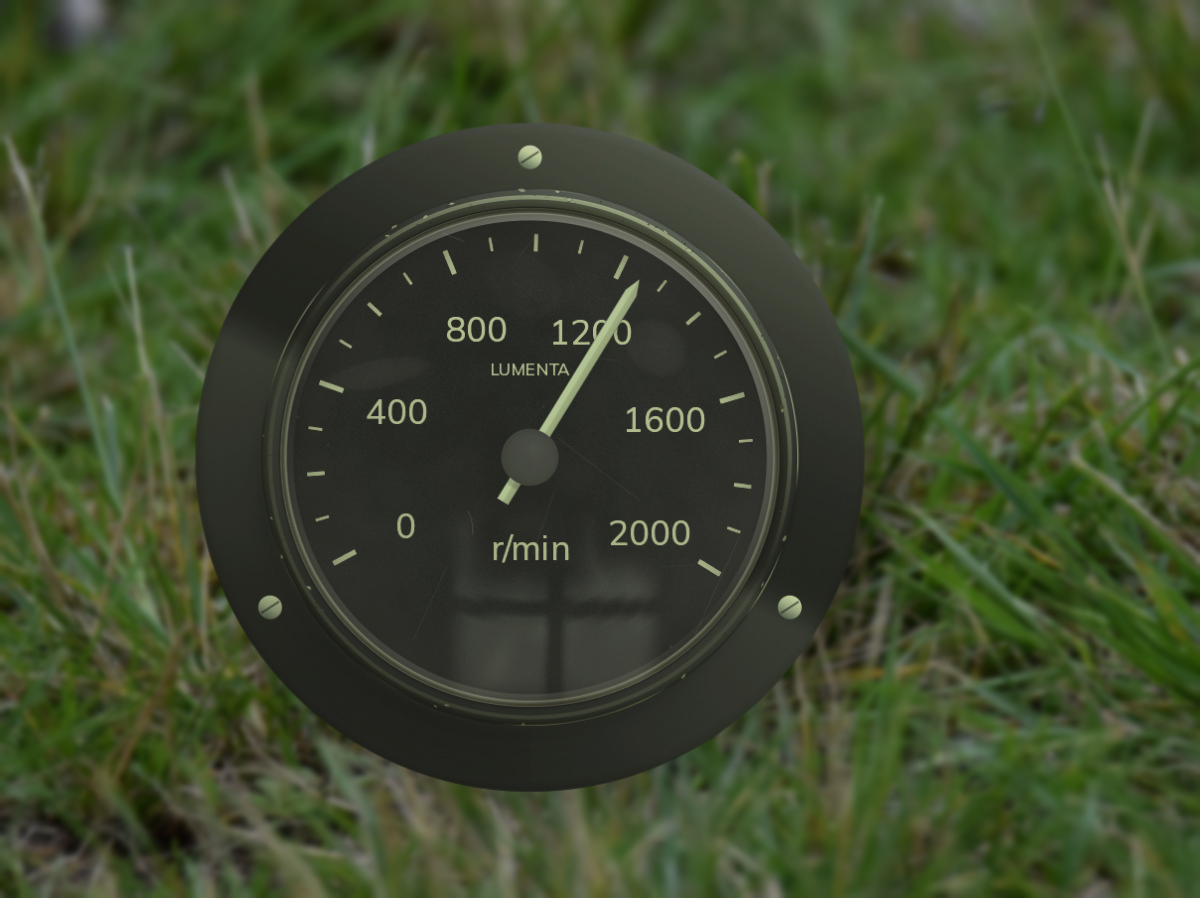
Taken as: 1250 rpm
